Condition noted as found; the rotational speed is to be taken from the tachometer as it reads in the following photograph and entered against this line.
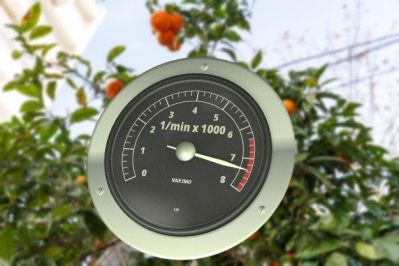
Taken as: 7400 rpm
